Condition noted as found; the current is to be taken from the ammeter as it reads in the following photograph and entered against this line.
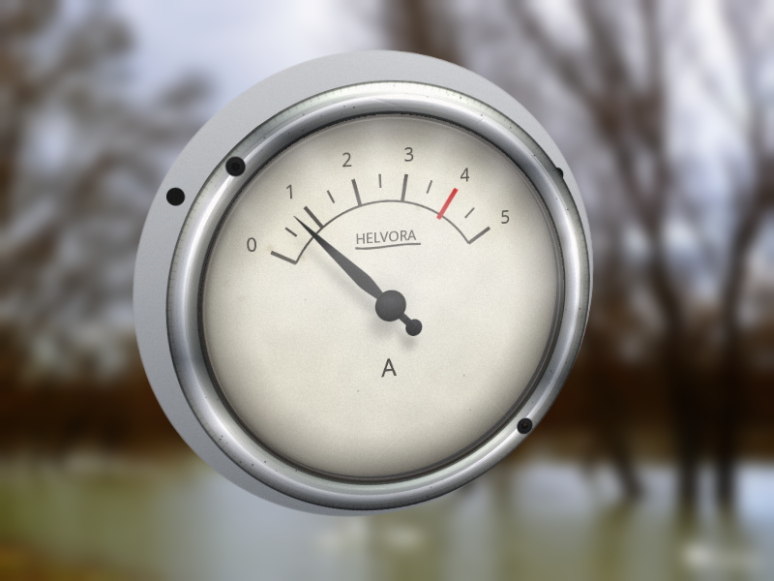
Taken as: 0.75 A
